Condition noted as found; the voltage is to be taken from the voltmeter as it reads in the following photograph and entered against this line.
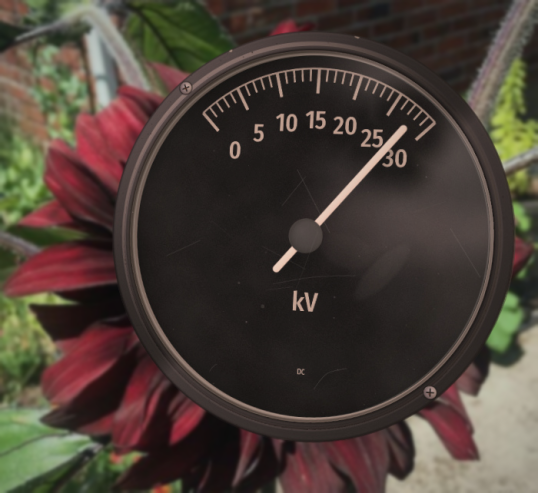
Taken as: 28 kV
